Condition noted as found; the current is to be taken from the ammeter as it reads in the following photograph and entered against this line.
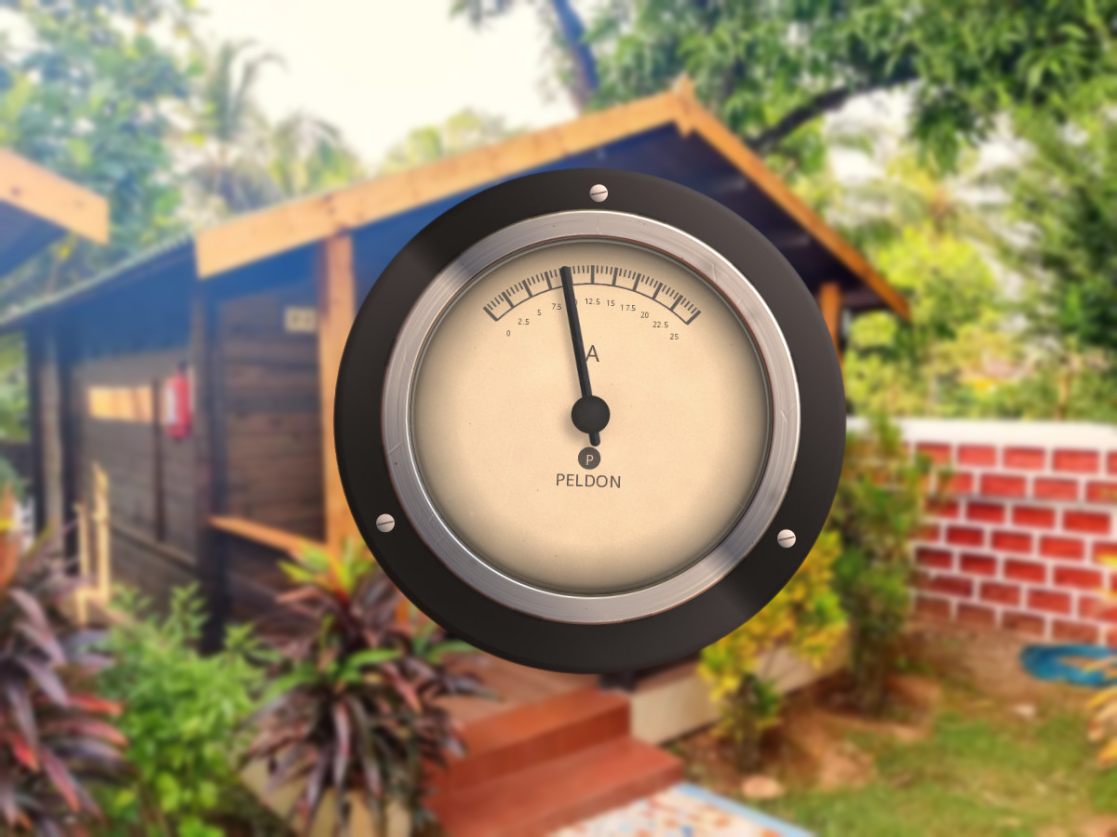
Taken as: 9.5 A
